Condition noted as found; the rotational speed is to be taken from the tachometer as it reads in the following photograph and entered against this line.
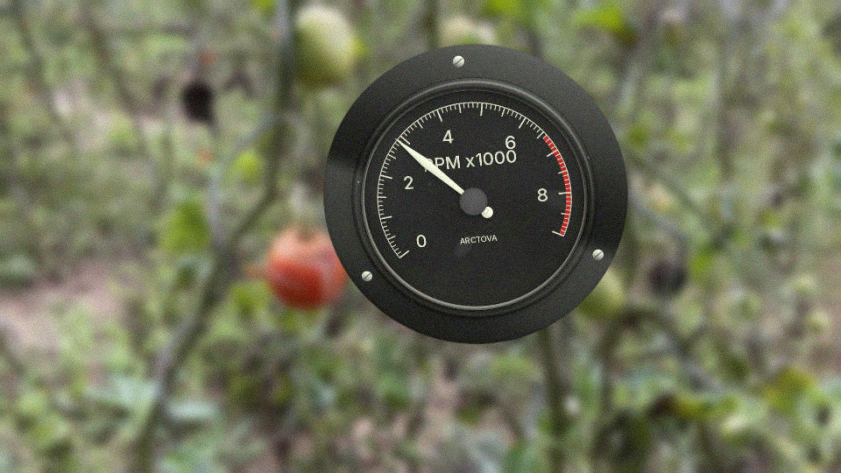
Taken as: 2900 rpm
